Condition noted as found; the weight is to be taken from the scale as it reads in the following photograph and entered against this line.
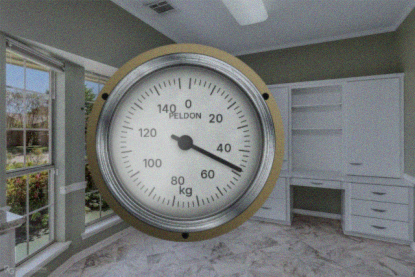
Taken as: 48 kg
